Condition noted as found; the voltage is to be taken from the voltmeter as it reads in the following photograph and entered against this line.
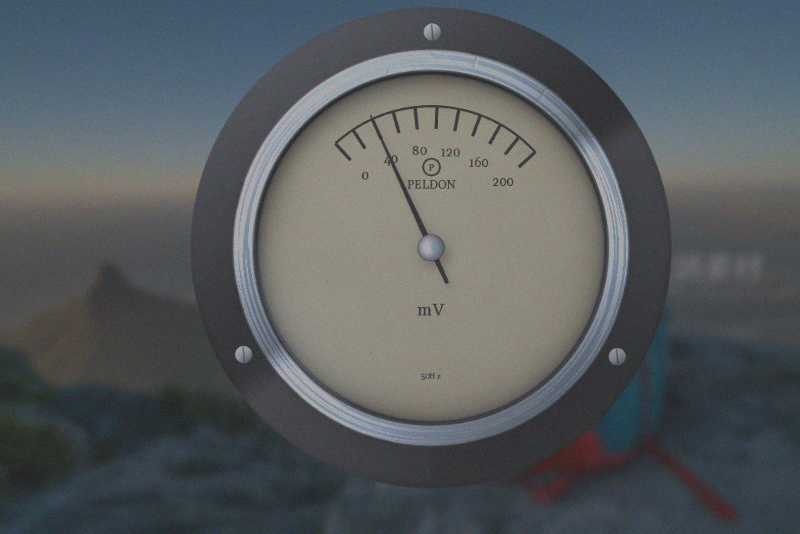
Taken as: 40 mV
